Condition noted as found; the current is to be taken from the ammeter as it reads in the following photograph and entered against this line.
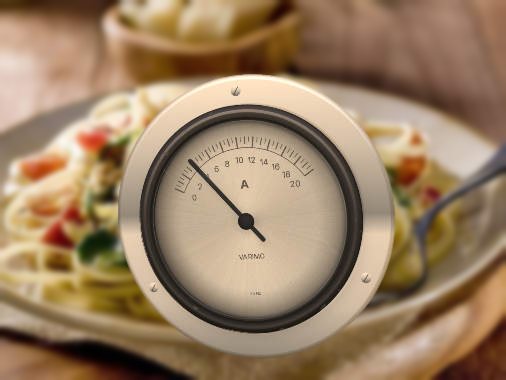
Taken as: 4 A
